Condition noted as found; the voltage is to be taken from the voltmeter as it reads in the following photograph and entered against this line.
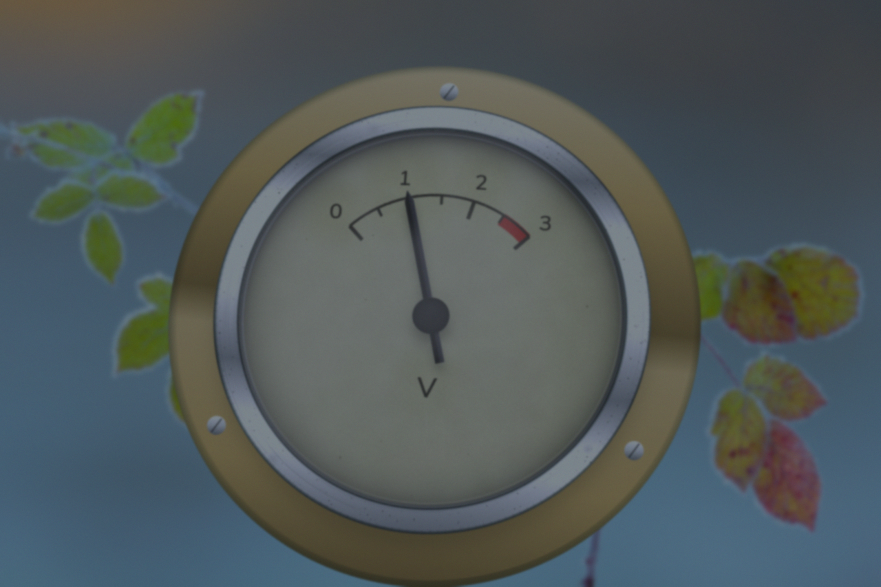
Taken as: 1 V
